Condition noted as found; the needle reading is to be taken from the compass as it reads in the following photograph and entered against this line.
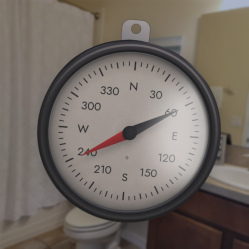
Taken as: 240 °
